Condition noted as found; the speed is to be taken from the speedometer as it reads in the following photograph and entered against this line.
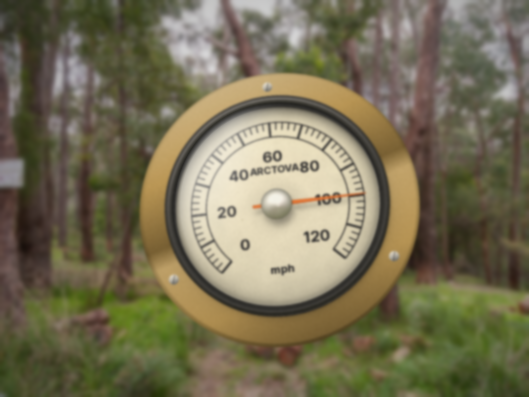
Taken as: 100 mph
